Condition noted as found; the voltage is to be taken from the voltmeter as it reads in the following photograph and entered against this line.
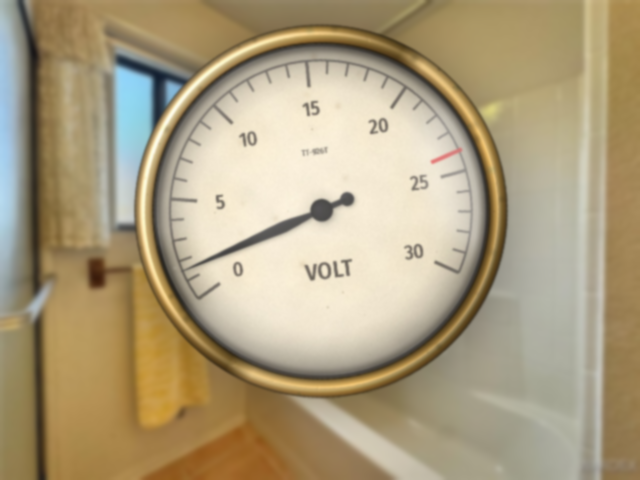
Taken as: 1.5 V
